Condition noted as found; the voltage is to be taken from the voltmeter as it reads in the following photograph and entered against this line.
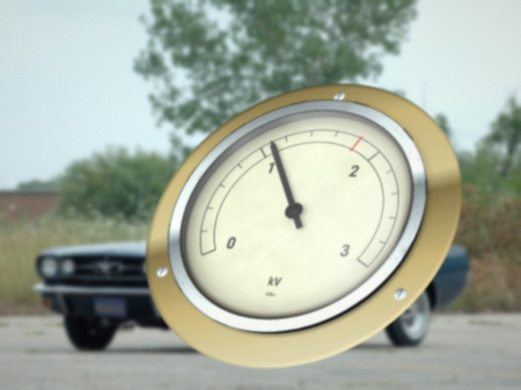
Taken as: 1.1 kV
